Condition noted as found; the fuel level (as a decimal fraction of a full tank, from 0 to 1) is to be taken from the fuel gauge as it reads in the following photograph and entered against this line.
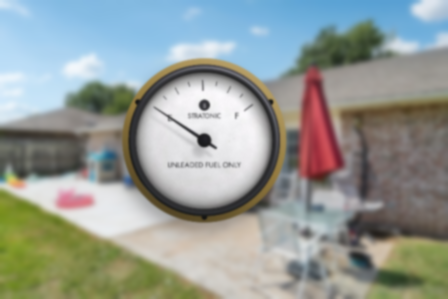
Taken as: 0
